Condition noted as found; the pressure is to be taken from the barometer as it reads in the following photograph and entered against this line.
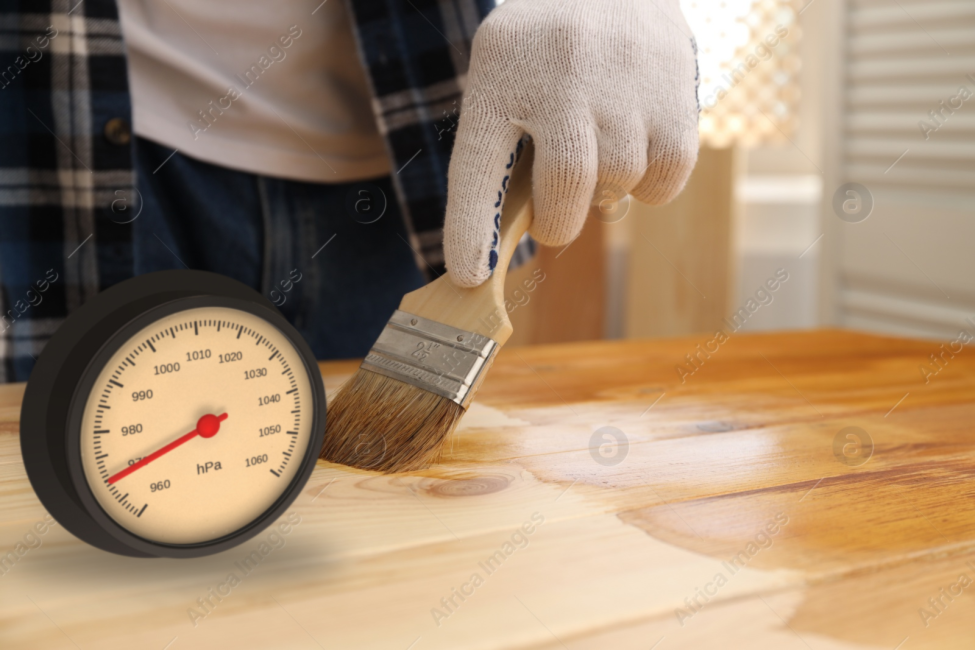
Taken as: 970 hPa
